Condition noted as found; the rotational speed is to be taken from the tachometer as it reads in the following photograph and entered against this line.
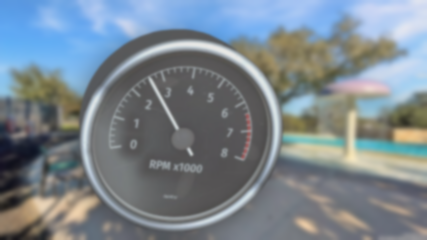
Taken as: 2600 rpm
